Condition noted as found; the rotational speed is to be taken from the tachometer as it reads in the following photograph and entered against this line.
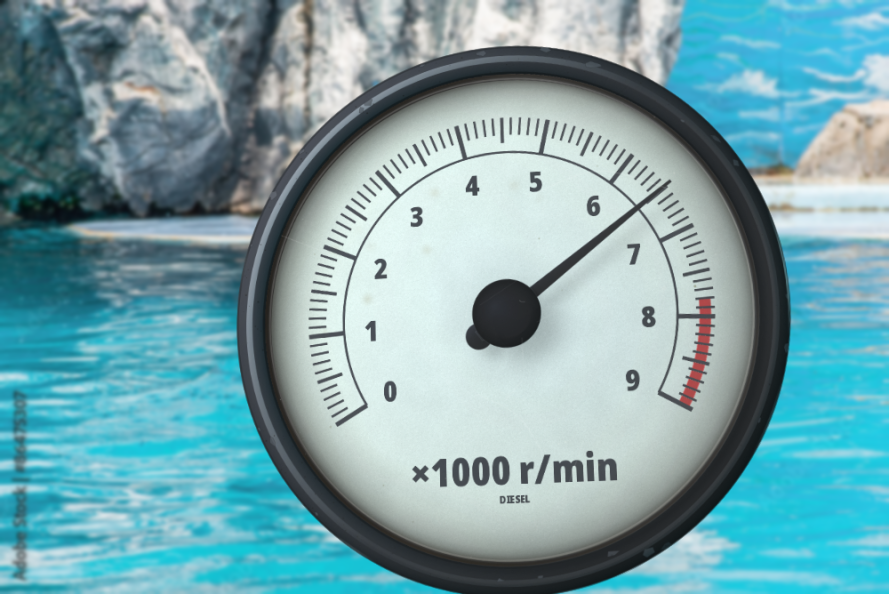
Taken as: 6500 rpm
